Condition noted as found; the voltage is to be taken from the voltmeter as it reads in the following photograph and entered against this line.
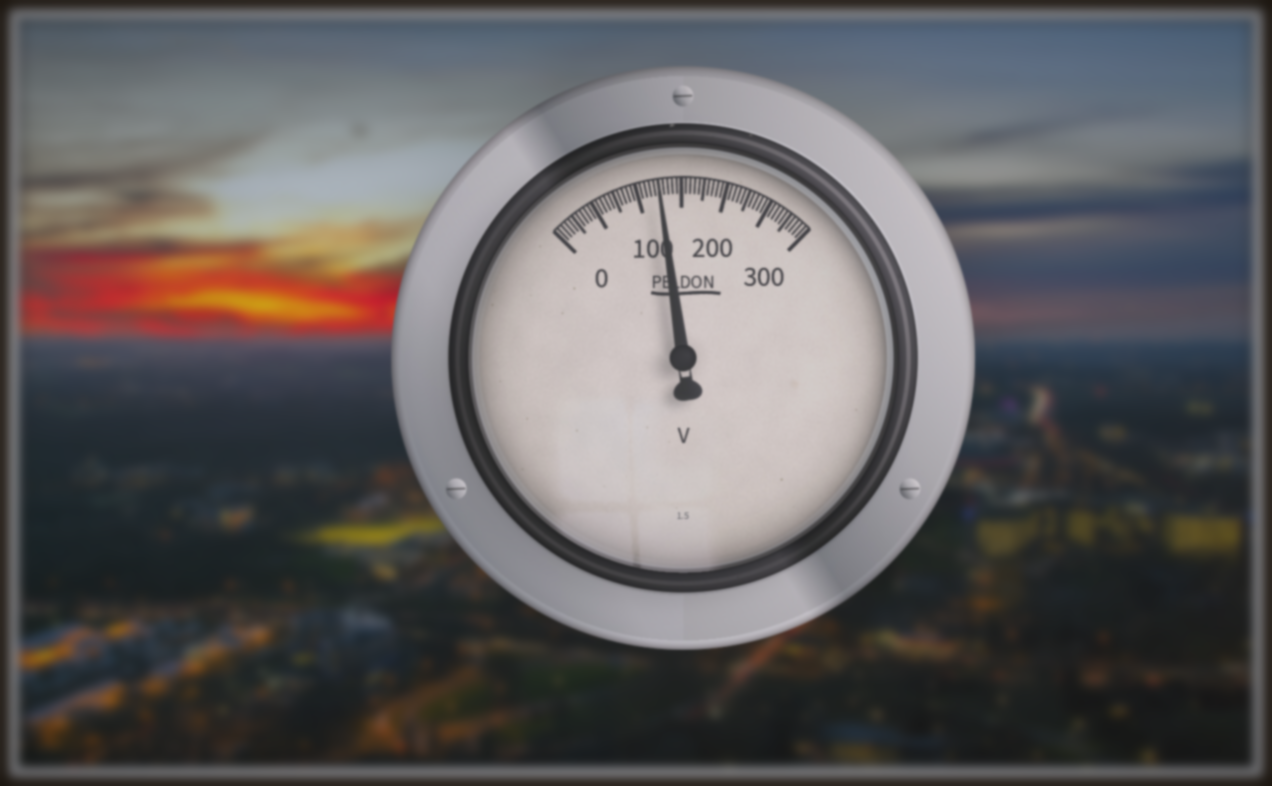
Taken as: 125 V
